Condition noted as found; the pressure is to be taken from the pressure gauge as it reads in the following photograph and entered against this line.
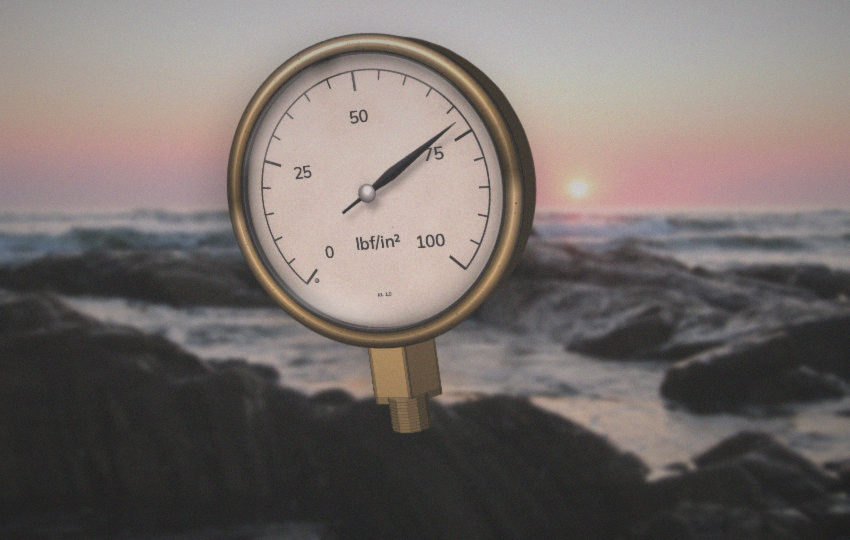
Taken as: 72.5 psi
